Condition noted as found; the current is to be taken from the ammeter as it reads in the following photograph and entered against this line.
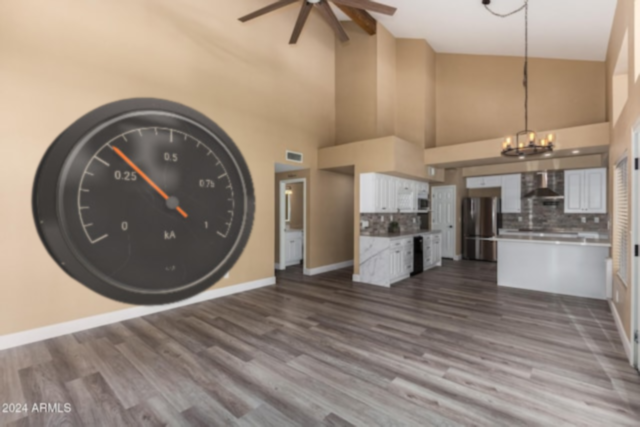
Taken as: 0.3 kA
